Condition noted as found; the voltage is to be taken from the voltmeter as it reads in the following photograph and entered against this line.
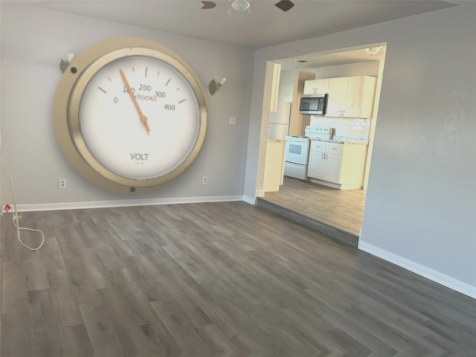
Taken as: 100 V
